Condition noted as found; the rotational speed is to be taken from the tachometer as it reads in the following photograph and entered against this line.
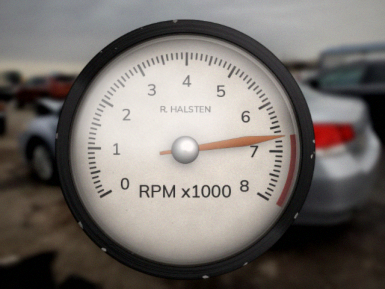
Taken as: 6700 rpm
